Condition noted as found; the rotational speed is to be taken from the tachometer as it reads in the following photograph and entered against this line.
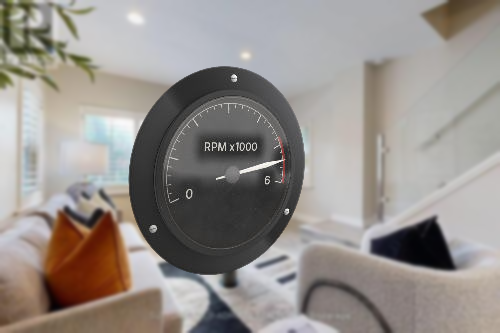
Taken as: 5400 rpm
